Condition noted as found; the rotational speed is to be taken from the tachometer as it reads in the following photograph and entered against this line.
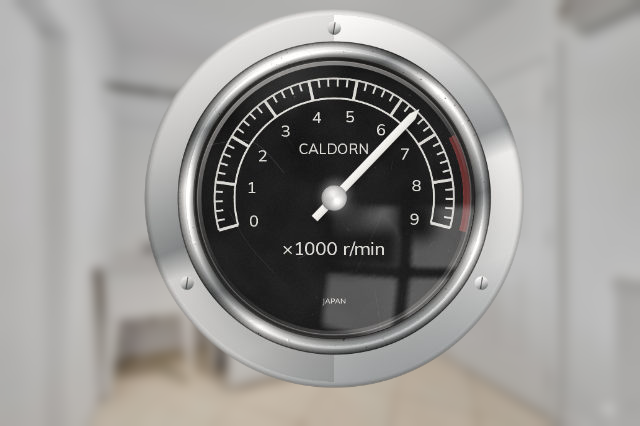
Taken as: 6400 rpm
